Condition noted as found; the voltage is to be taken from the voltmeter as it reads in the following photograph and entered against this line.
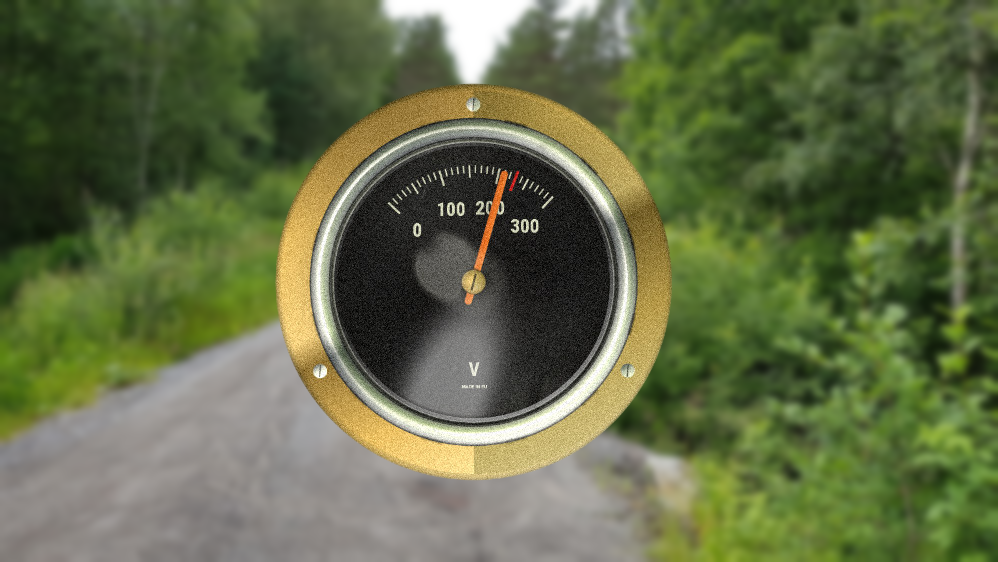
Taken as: 210 V
